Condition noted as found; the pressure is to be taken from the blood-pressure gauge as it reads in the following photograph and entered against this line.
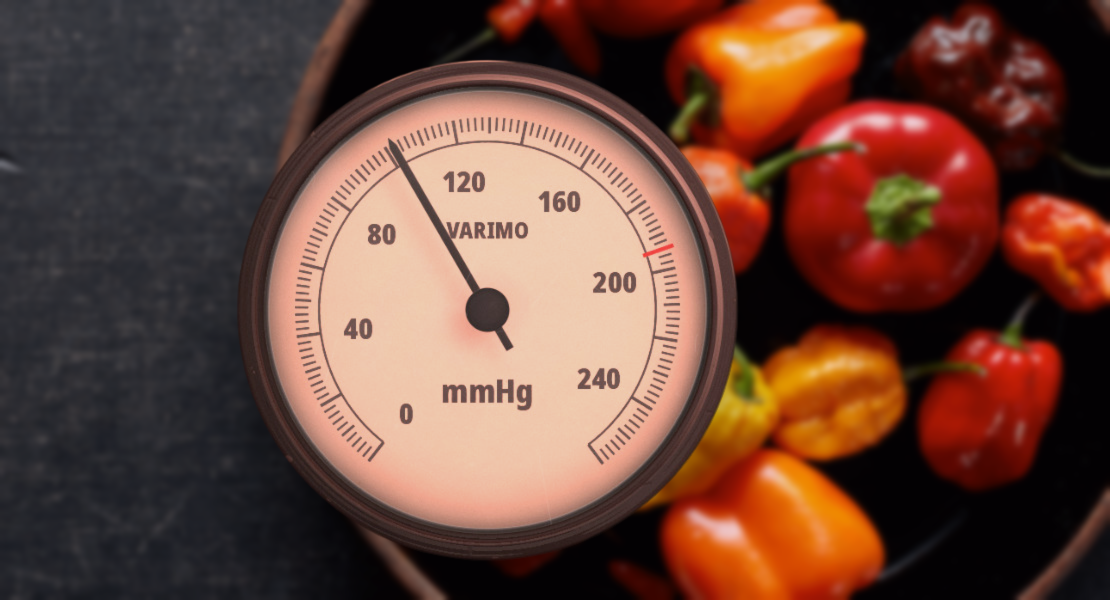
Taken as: 102 mmHg
